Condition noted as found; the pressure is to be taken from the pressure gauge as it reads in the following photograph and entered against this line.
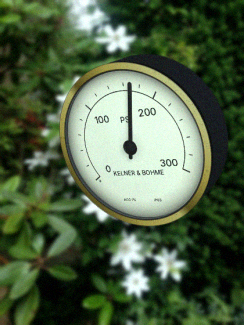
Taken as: 170 psi
